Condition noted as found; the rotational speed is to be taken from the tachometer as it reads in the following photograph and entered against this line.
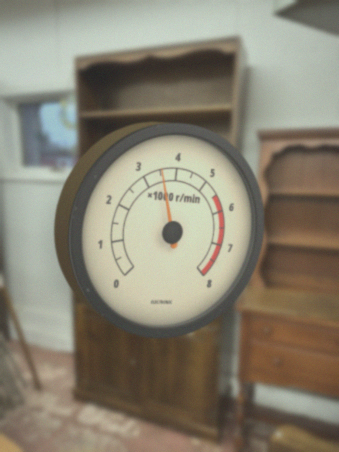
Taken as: 3500 rpm
